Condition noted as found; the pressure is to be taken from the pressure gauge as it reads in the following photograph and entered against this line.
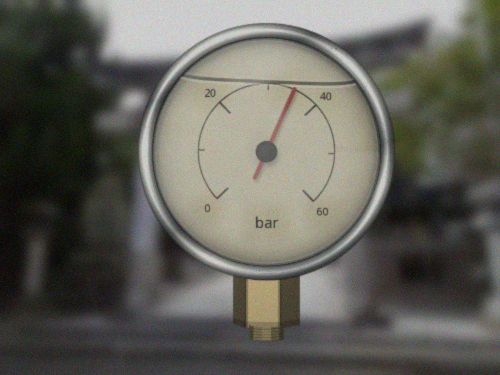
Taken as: 35 bar
